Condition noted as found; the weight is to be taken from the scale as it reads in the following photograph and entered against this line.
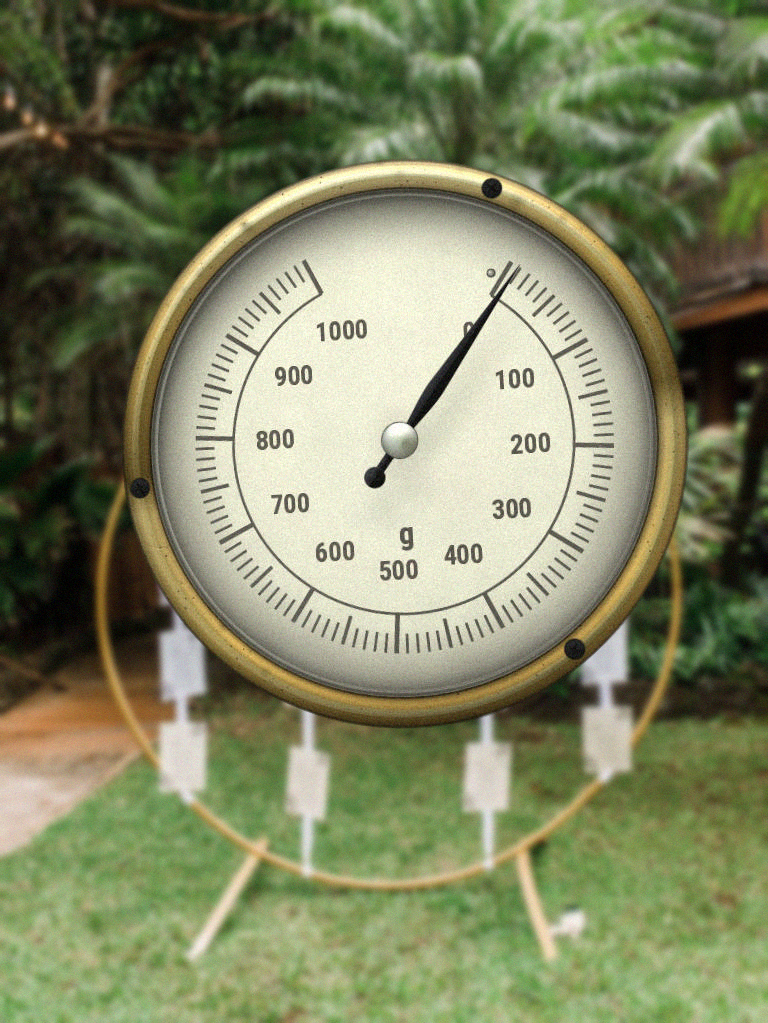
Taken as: 10 g
